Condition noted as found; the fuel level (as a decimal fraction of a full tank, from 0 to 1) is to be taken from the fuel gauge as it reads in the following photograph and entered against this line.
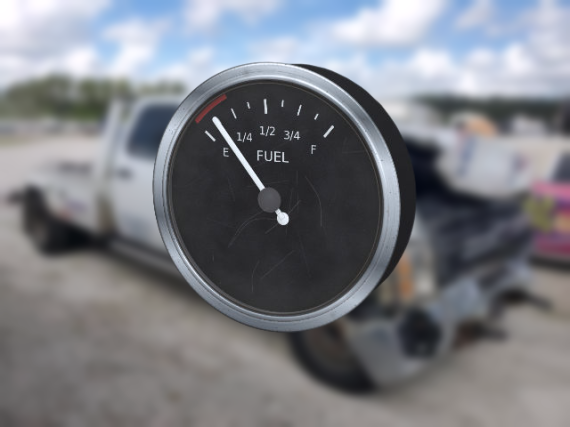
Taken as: 0.125
